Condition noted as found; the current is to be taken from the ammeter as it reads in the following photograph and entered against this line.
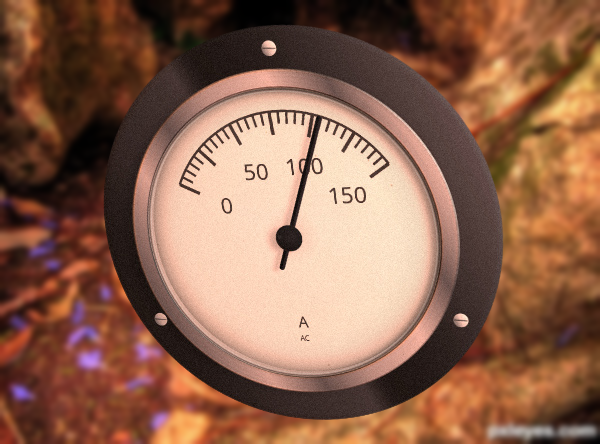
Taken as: 105 A
